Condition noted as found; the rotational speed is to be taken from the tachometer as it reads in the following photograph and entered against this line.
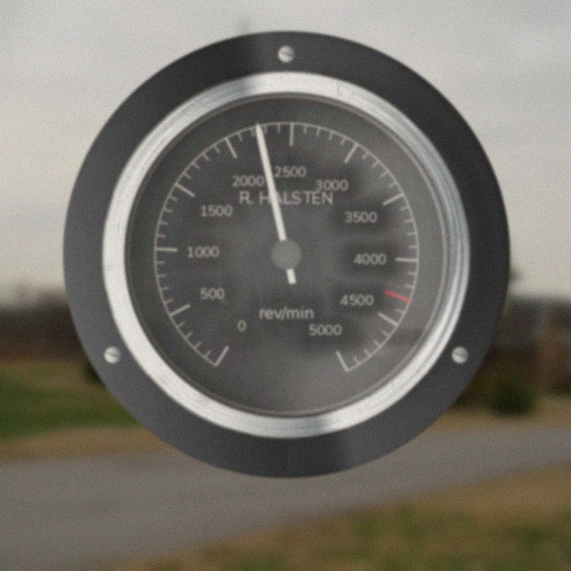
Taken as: 2250 rpm
